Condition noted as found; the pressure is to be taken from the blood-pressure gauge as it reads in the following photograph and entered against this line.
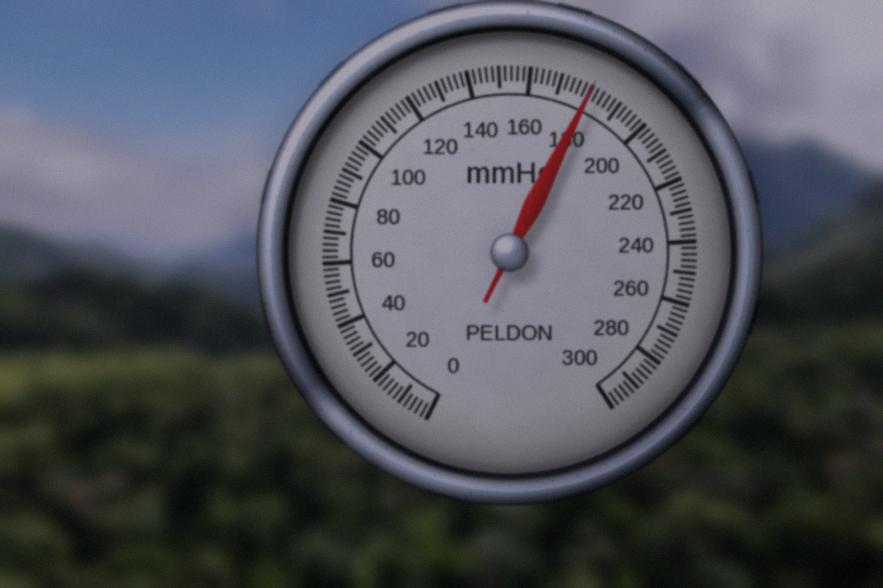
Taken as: 180 mmHg
